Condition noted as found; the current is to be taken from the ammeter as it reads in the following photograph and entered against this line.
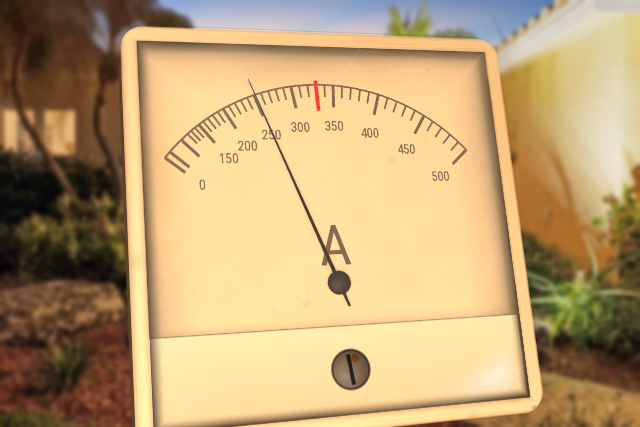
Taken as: 250 A
